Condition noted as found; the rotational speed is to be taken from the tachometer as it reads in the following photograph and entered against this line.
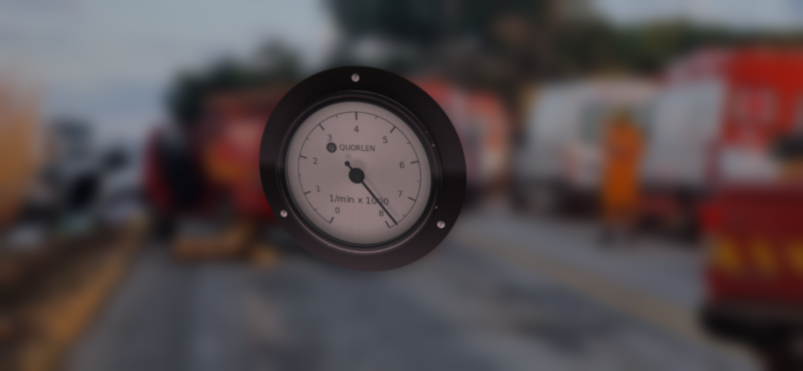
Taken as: 7750 rpm
